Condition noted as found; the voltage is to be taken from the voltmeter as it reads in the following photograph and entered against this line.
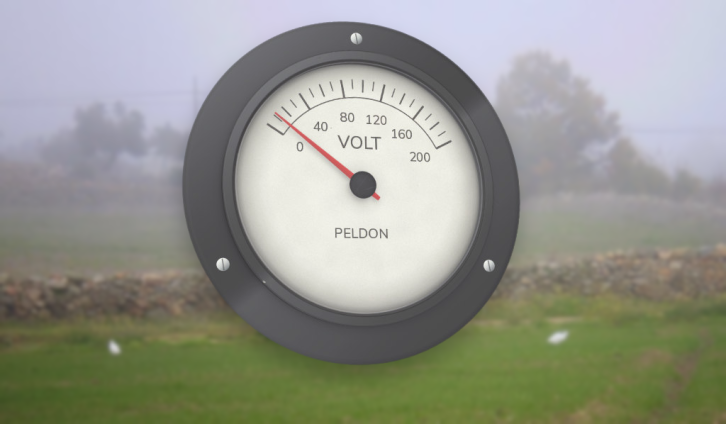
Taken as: 10 V
